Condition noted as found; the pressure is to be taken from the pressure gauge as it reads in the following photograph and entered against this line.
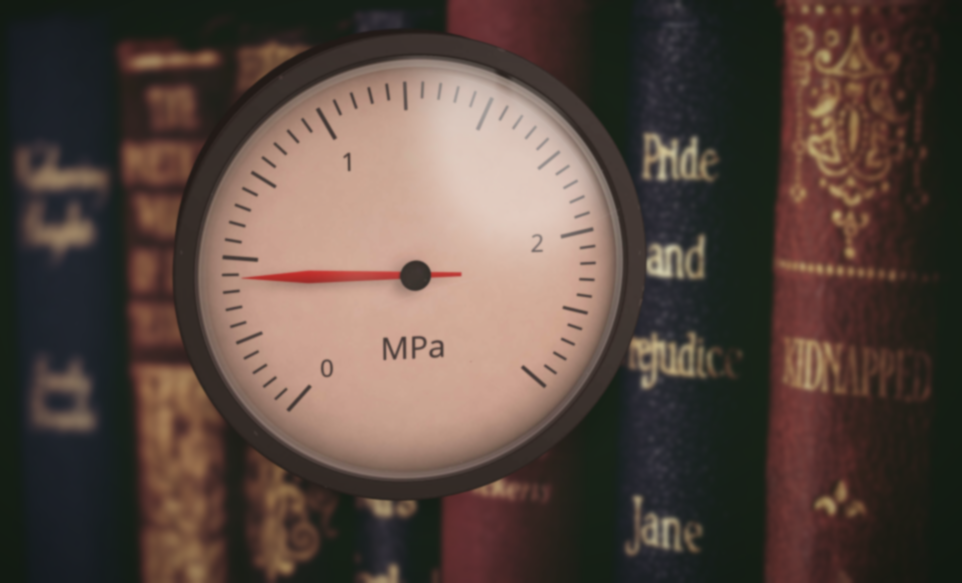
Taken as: 0.45 MPa
